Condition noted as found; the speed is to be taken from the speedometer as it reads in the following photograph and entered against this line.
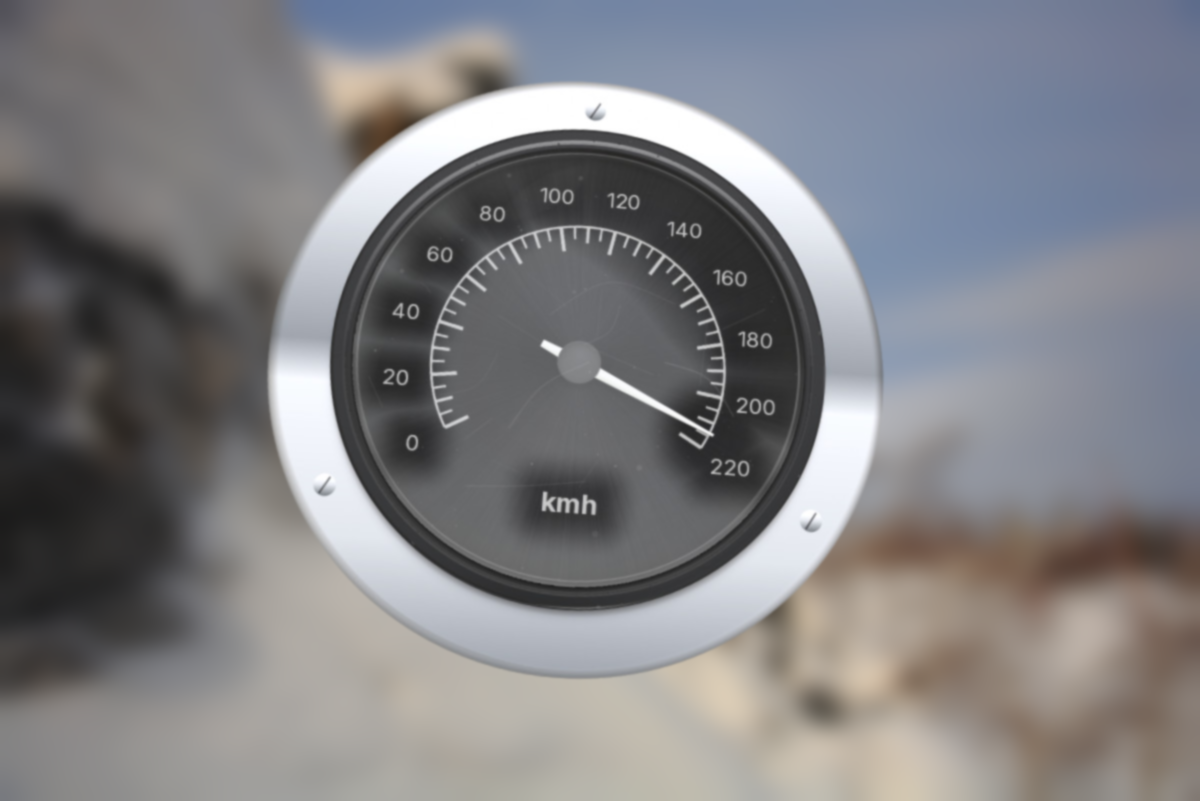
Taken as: 215 km/h
